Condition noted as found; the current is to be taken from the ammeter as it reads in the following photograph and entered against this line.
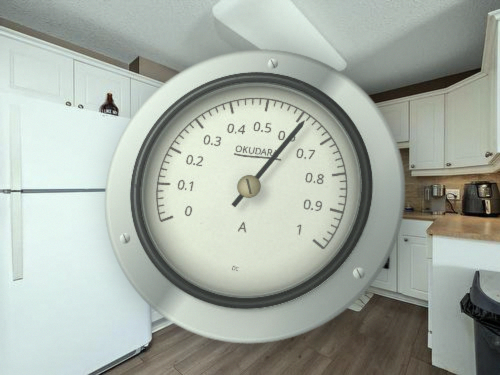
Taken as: 0.62 A
